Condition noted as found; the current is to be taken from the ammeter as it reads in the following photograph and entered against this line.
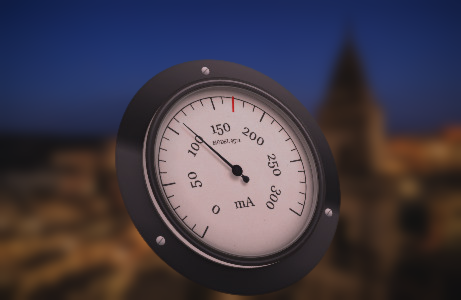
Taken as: 110 mA
